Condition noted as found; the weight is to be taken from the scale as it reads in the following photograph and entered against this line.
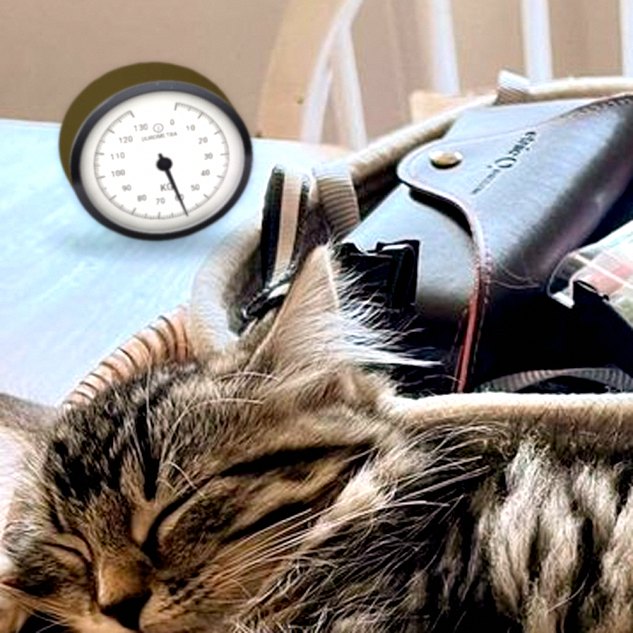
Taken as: 60 kg
